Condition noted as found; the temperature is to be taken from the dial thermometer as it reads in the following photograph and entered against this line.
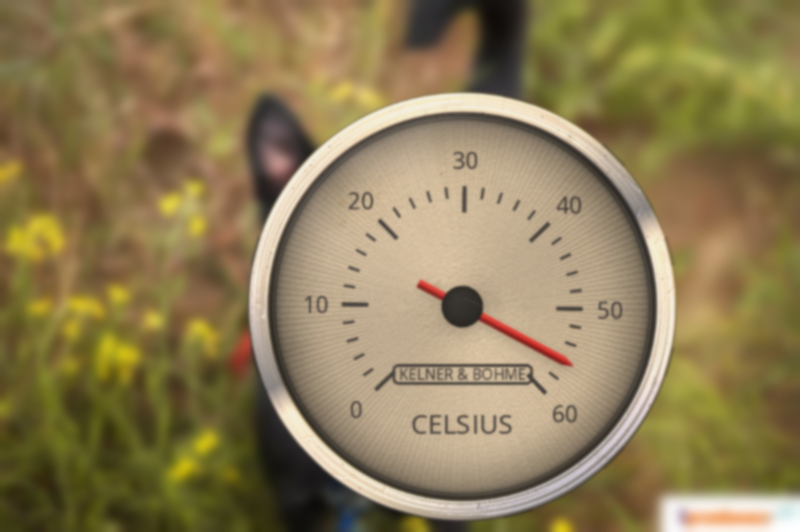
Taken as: 56 °C
